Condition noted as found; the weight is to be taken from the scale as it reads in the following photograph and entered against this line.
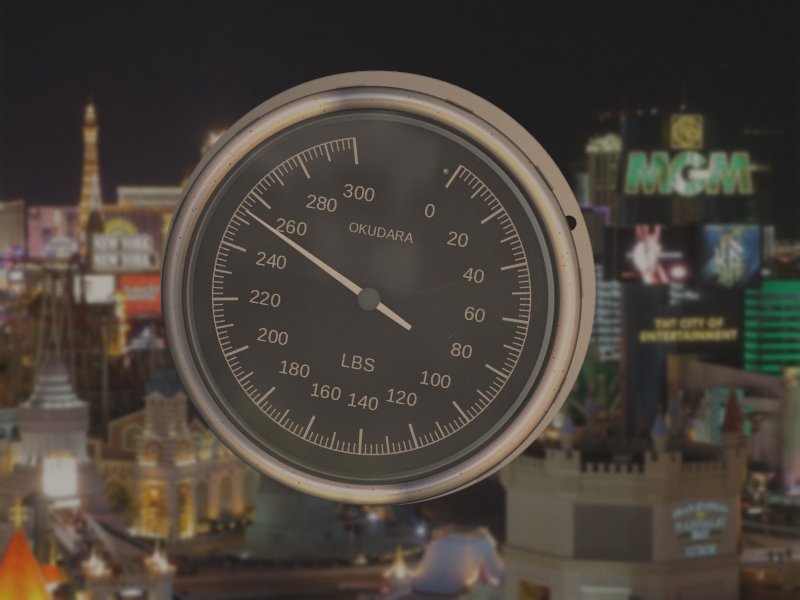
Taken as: 254 lb
